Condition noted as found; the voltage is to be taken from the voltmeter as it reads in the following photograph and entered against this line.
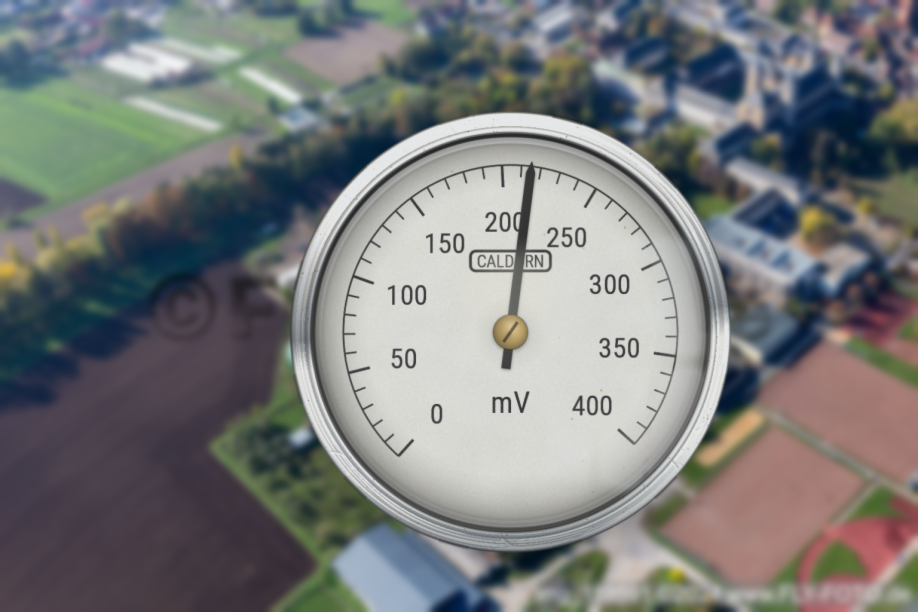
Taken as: 215 mV
